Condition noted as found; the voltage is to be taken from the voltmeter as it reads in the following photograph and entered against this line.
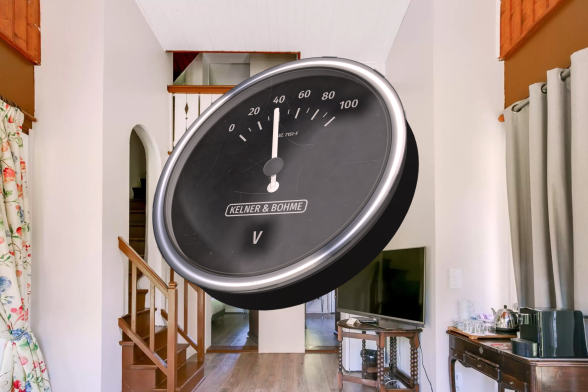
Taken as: 40 V
